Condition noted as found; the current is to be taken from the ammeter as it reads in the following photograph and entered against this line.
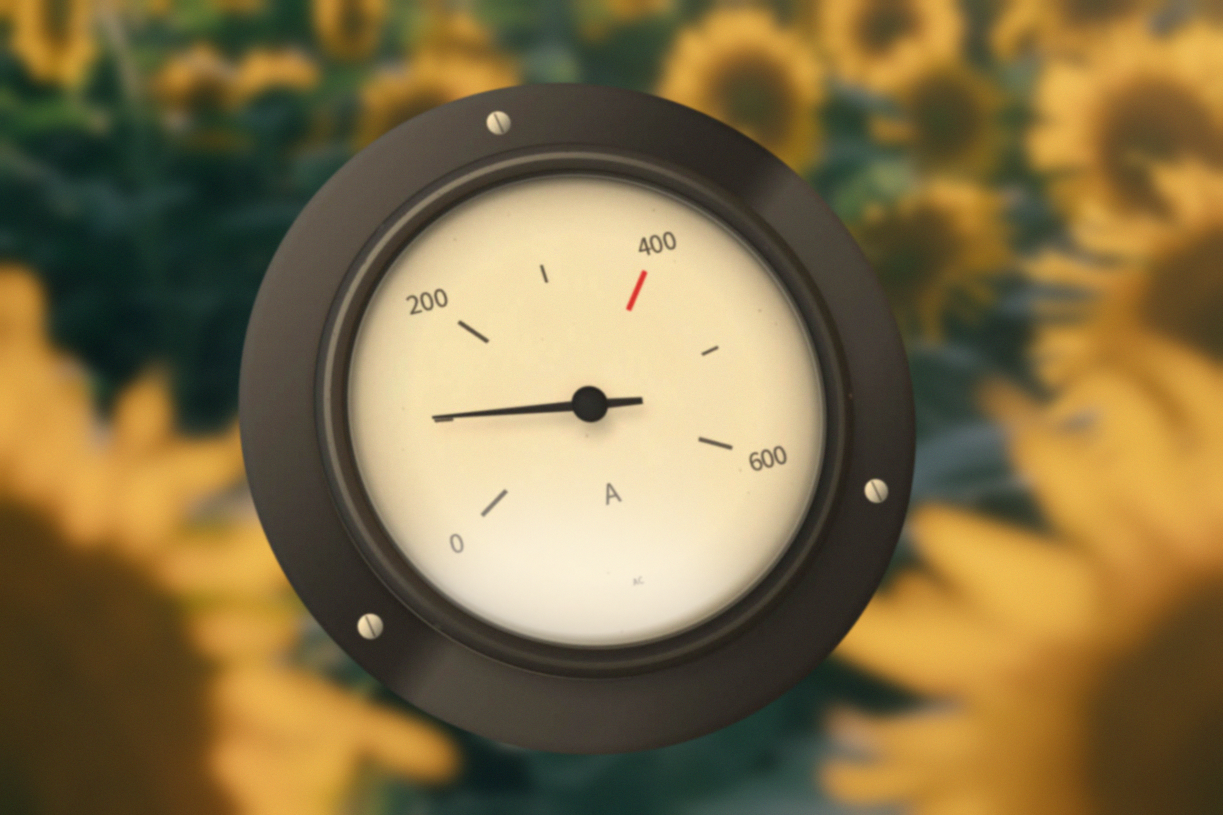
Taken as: 100 A
